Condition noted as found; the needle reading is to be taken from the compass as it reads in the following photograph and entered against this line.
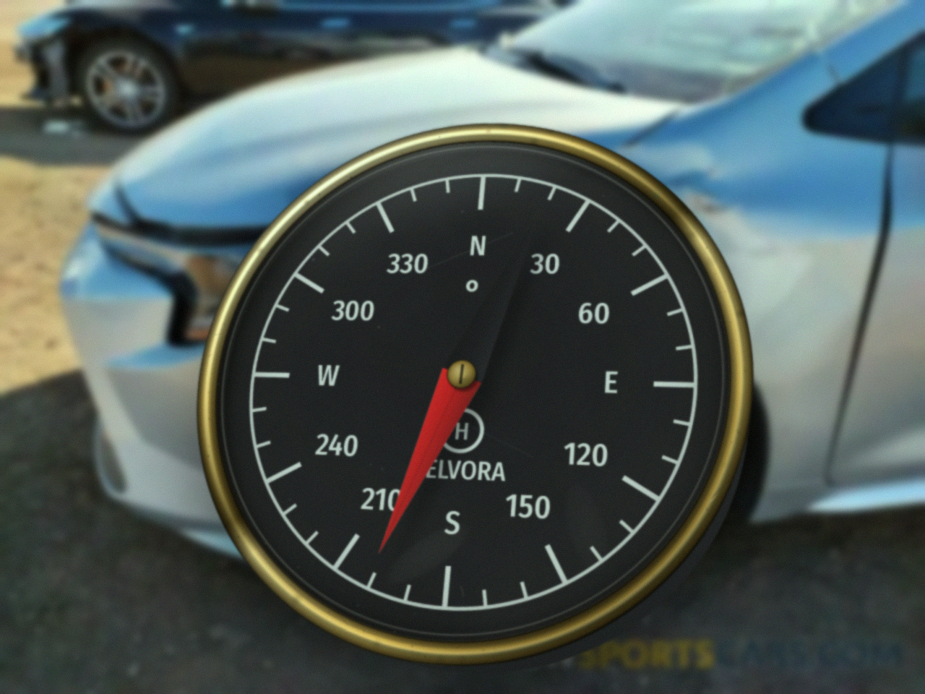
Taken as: 200 °
